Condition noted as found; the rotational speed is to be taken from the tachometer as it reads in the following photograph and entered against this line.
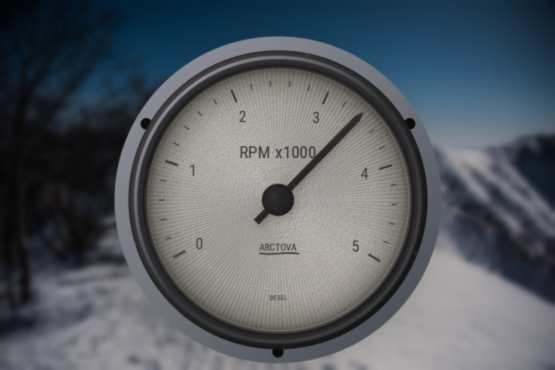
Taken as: 3400 rpm
